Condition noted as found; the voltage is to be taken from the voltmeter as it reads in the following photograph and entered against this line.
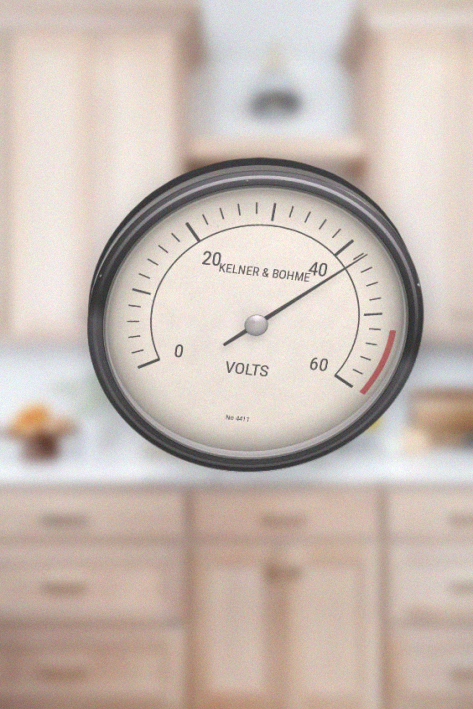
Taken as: 42 V
